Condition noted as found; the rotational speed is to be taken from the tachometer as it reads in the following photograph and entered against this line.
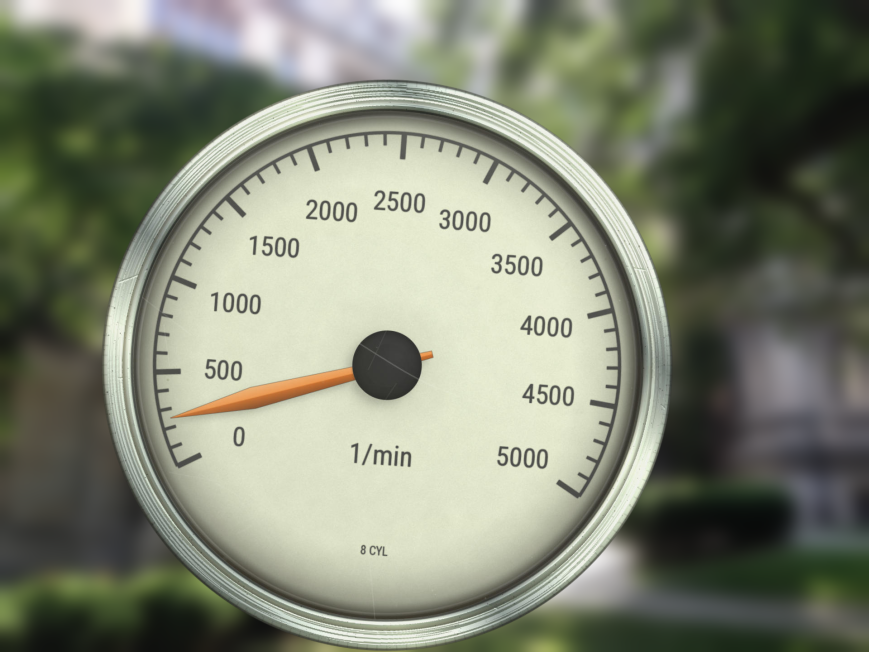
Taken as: 250 rpm
